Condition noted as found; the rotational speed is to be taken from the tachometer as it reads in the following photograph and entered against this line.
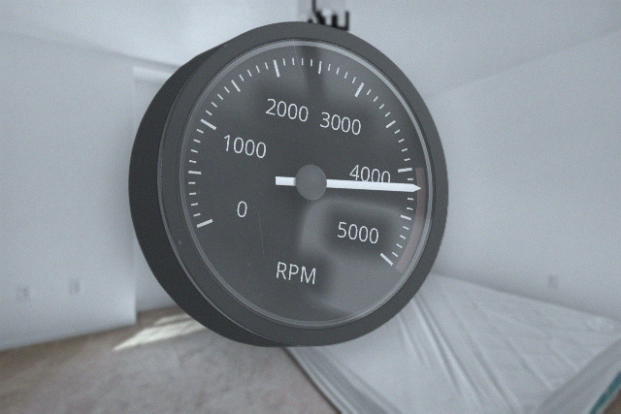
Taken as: 4200 rpm
